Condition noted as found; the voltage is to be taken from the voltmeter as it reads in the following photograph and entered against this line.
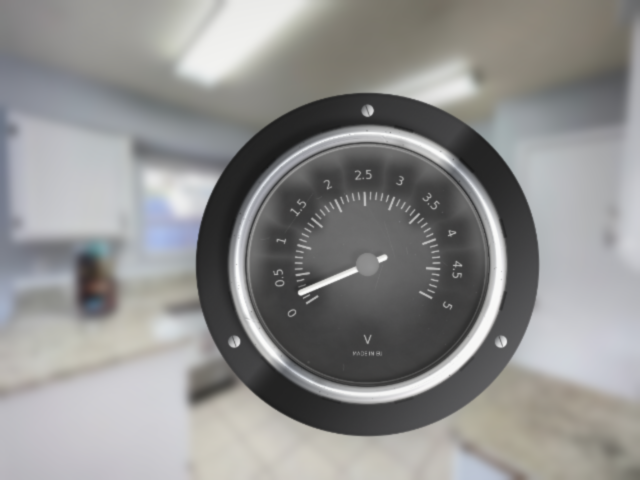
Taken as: 0.2 V
